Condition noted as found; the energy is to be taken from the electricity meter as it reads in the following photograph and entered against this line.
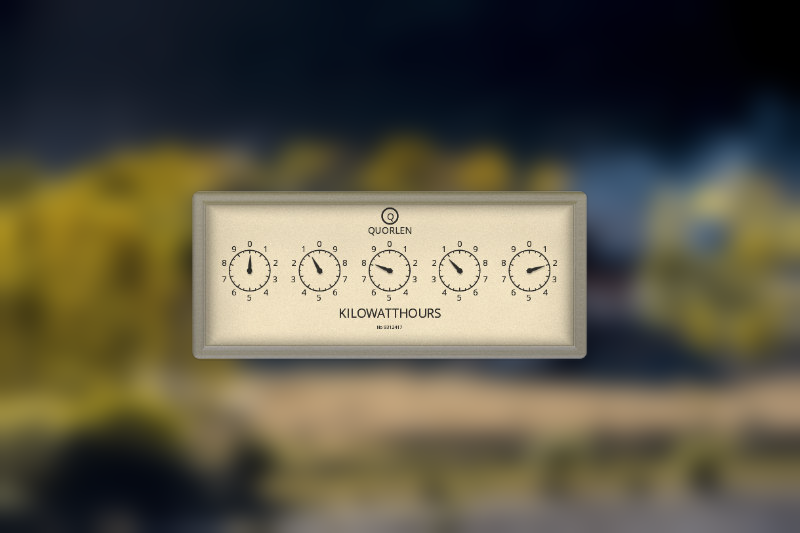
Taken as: 812 kWh
